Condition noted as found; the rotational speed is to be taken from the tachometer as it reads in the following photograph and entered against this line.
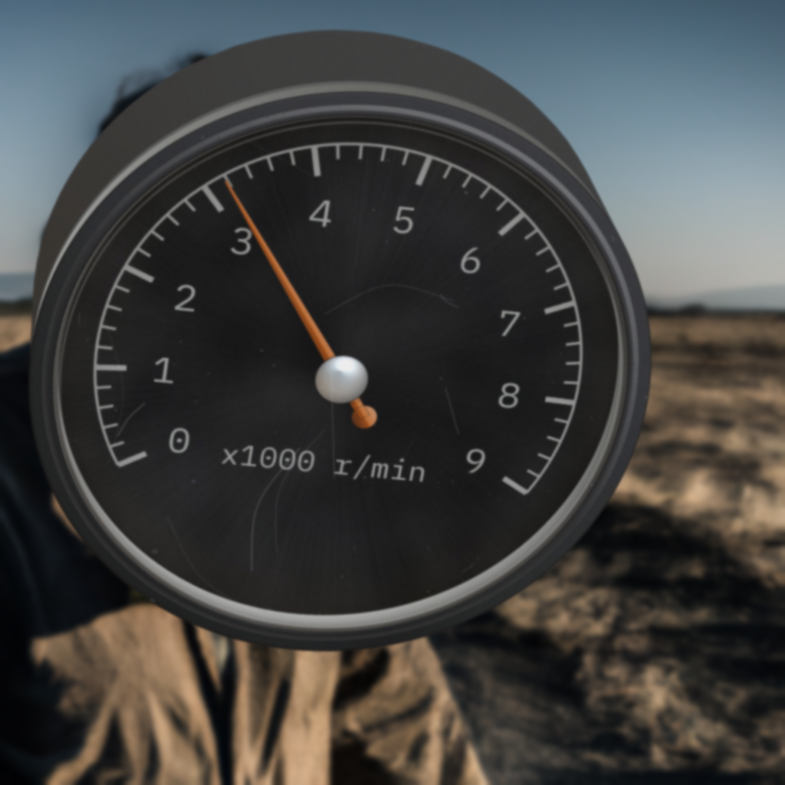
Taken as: 3200 rpm
